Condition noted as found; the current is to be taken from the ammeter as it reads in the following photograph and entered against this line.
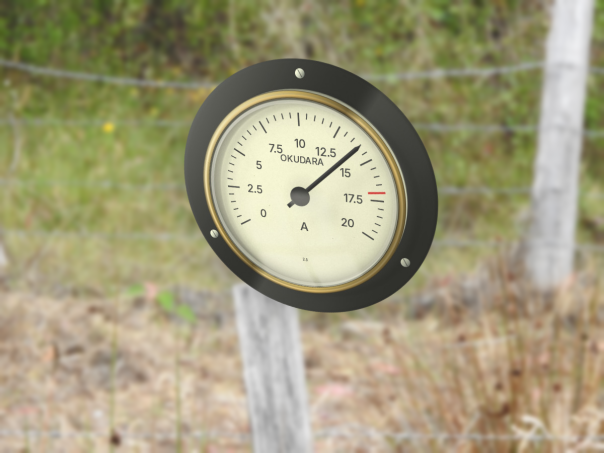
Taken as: 14 A
